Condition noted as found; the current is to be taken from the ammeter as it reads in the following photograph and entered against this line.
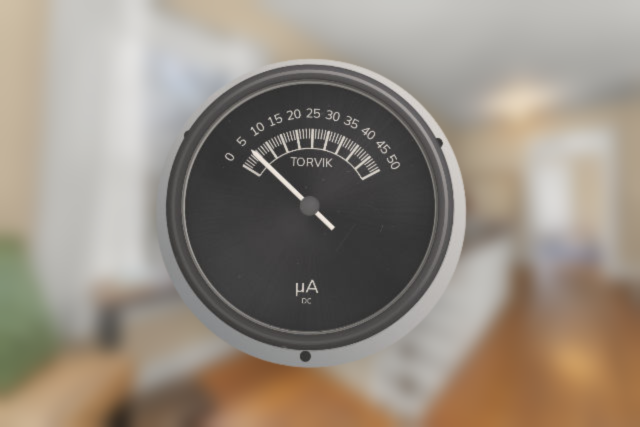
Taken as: 5 µA
